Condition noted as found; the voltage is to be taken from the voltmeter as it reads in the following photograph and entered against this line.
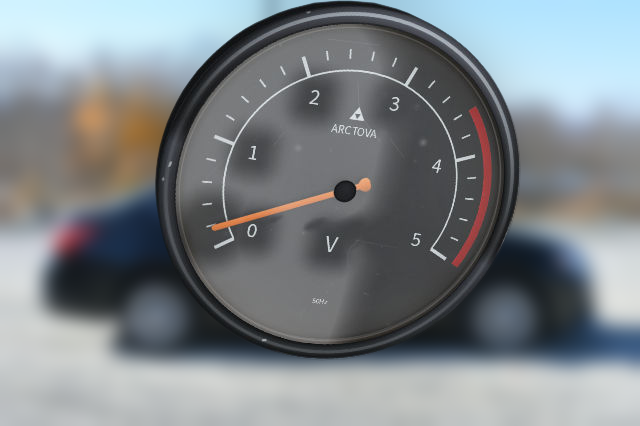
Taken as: 0.2 V
